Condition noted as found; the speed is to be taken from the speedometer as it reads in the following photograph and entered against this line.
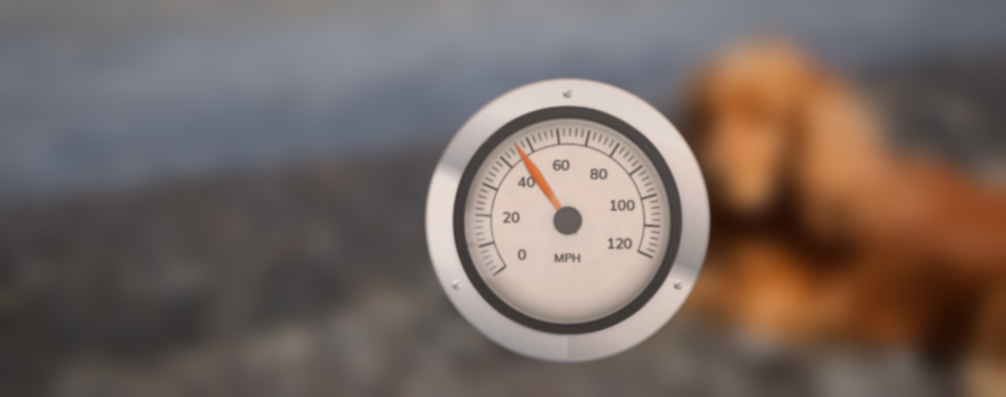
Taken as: 46 mph
